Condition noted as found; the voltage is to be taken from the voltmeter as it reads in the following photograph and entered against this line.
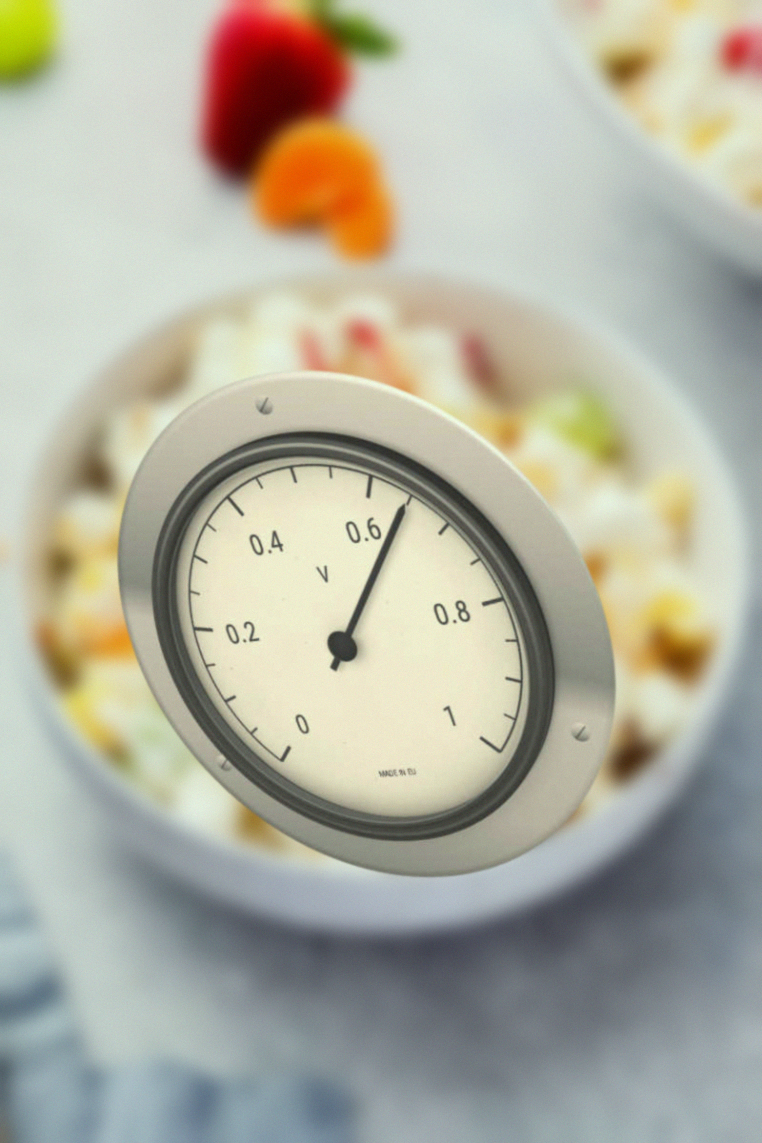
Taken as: 0.65 V
